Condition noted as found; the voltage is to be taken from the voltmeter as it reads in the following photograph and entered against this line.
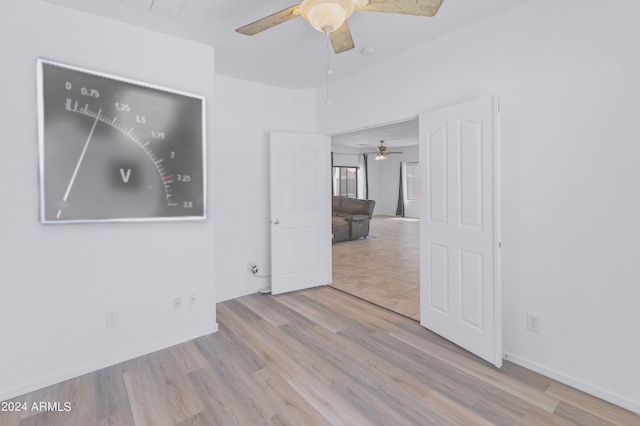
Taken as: 1 V
